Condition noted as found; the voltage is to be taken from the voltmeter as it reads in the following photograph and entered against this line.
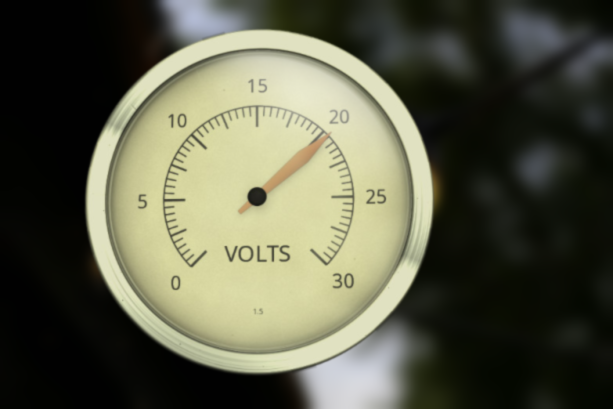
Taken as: 20.5 V
